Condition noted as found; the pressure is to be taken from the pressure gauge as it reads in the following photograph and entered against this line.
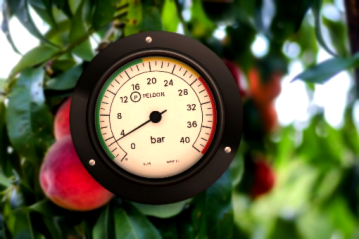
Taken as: 3 bar
